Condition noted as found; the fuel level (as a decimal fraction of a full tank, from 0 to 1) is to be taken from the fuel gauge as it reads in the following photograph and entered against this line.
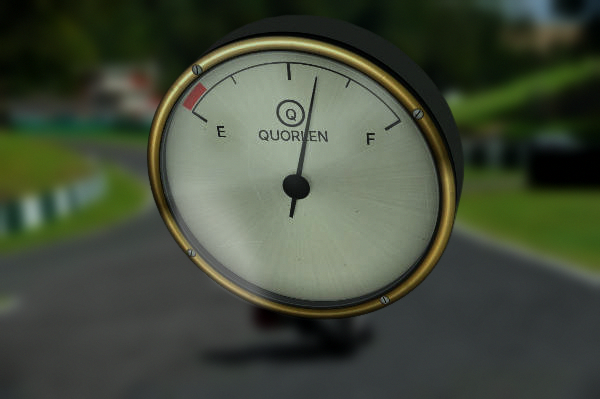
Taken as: 0.625
